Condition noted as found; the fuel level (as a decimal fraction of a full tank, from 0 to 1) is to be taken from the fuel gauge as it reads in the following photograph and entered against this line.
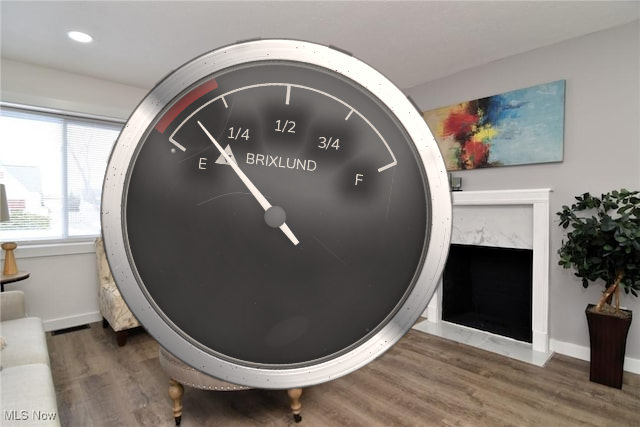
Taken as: 0.125
